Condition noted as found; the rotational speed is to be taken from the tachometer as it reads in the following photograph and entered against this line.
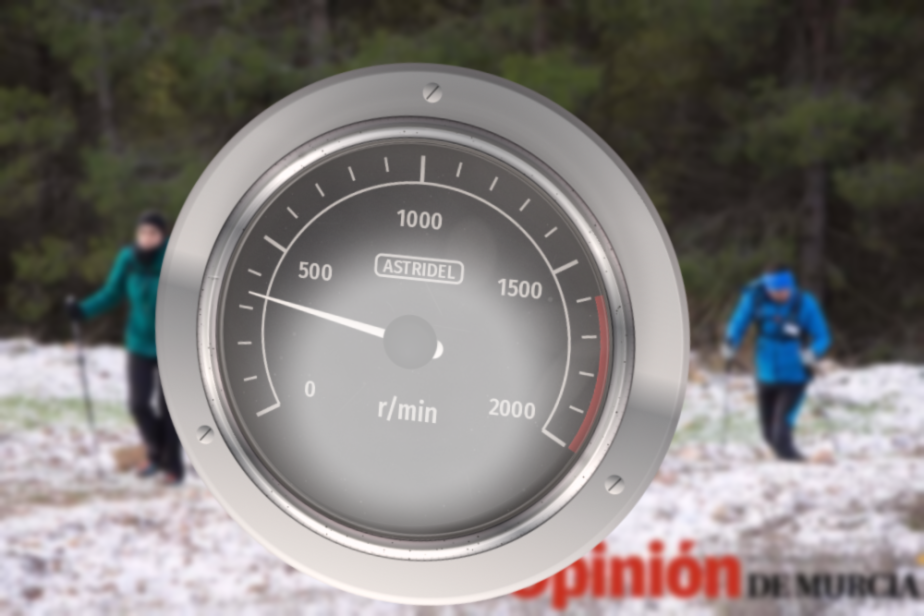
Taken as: 350 rpm
